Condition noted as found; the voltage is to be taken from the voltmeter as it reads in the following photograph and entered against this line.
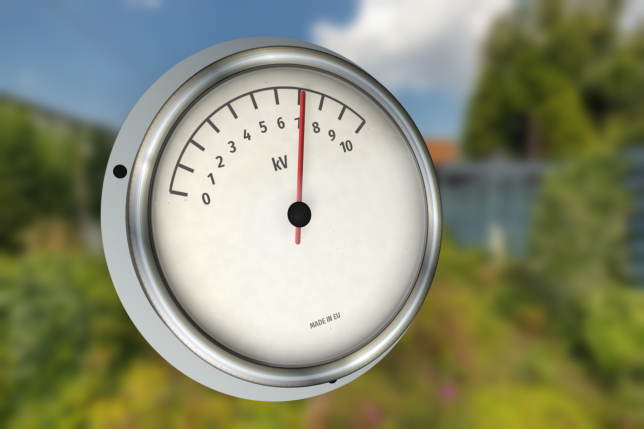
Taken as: 7 kV
